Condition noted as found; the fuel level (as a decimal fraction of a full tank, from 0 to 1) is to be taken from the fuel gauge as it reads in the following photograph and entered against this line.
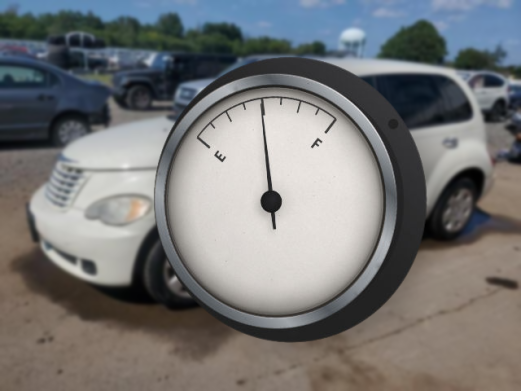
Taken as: 0.5
